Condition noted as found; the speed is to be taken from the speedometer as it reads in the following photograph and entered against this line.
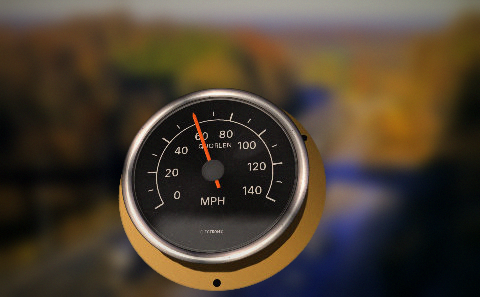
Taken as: 60 mph
